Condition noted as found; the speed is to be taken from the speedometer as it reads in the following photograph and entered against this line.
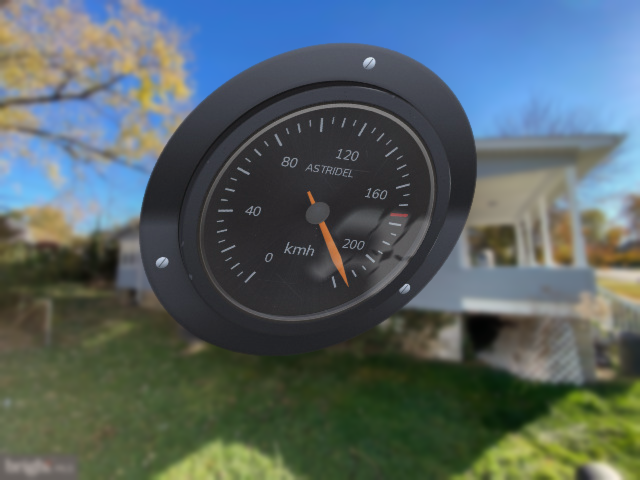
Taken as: 215 km/h
